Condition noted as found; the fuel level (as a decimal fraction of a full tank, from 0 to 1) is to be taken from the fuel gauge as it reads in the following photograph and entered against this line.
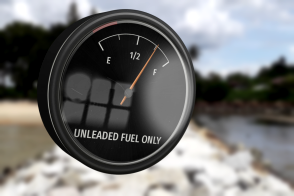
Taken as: 0.75
